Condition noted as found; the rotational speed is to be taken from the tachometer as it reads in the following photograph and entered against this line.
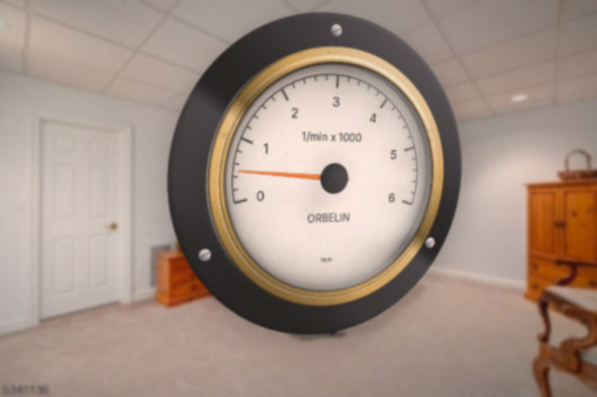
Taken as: 500 rpm
